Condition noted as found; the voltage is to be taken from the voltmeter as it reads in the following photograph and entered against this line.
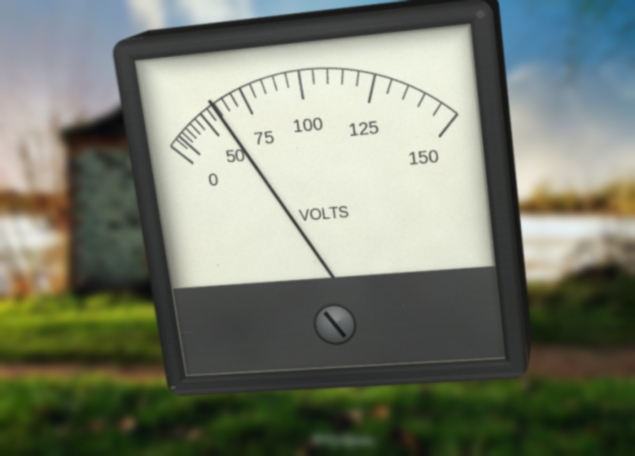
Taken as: 60 V
